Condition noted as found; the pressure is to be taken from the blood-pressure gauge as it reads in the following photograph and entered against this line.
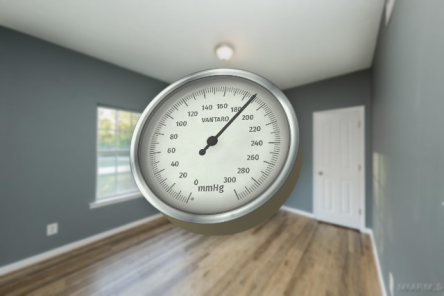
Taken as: 190 mmHg
